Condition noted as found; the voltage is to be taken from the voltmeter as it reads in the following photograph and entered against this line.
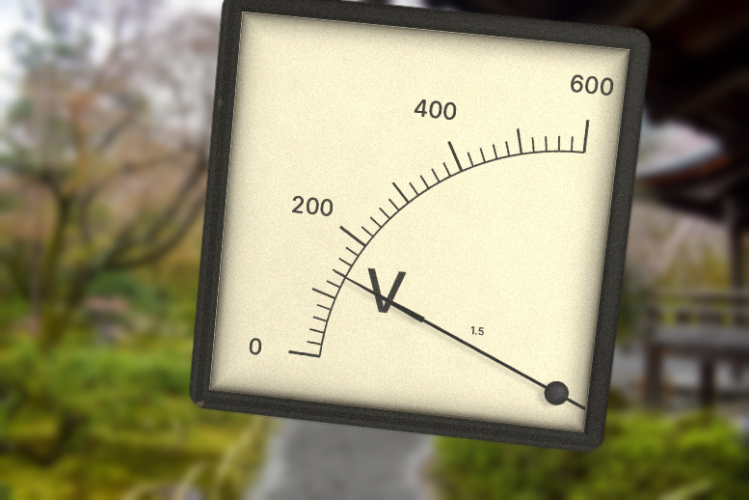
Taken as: 140 V
